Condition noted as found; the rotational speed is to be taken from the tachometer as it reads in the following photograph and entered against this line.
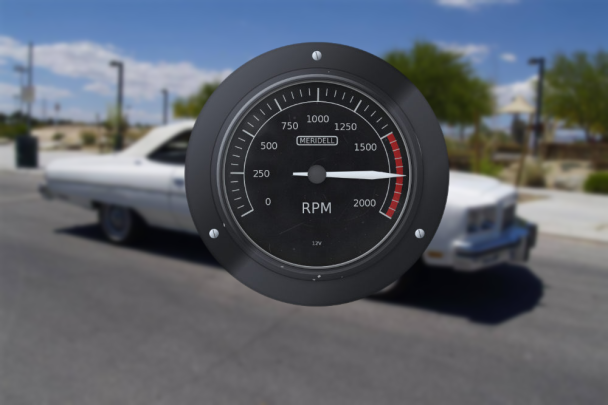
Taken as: 1750 rpm
